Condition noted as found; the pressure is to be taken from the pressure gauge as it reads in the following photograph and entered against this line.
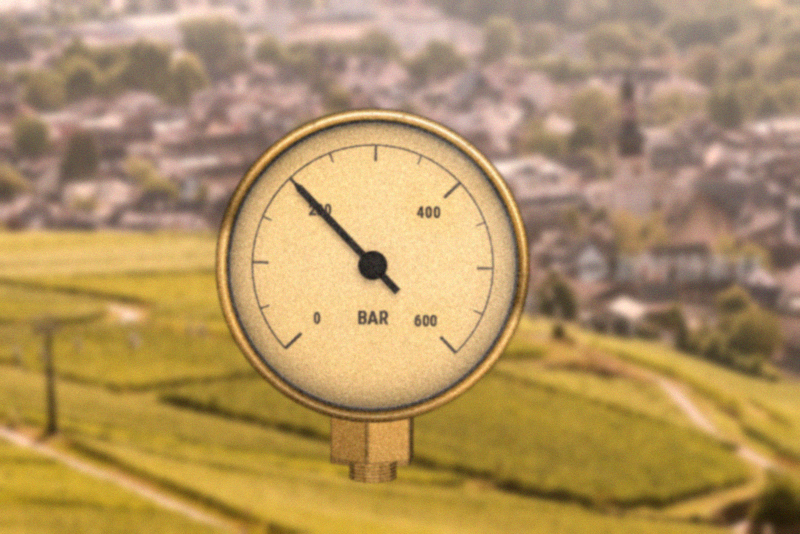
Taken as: 200 bar
